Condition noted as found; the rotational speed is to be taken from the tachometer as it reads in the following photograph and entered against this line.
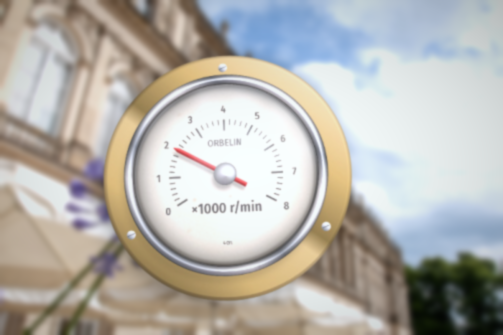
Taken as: 2000 rpm
